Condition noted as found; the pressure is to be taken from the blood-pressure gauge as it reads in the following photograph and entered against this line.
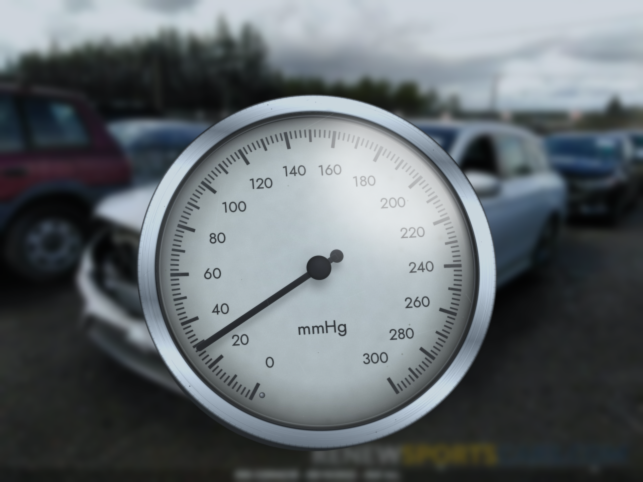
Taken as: 28 mmHg
